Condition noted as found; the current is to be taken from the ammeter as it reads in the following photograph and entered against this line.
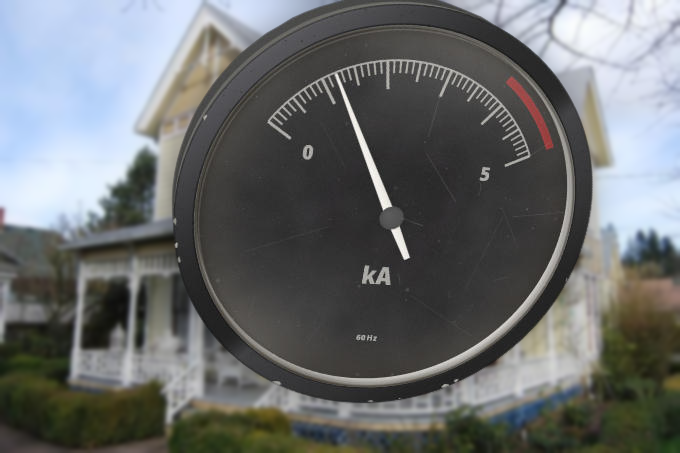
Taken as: 1.2 kA
